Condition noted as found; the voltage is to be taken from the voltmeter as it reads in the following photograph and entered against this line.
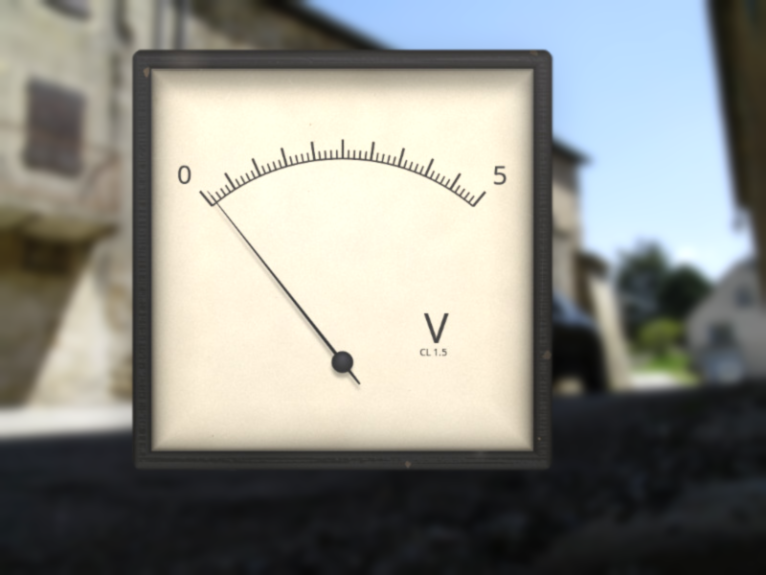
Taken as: 0.1 V
